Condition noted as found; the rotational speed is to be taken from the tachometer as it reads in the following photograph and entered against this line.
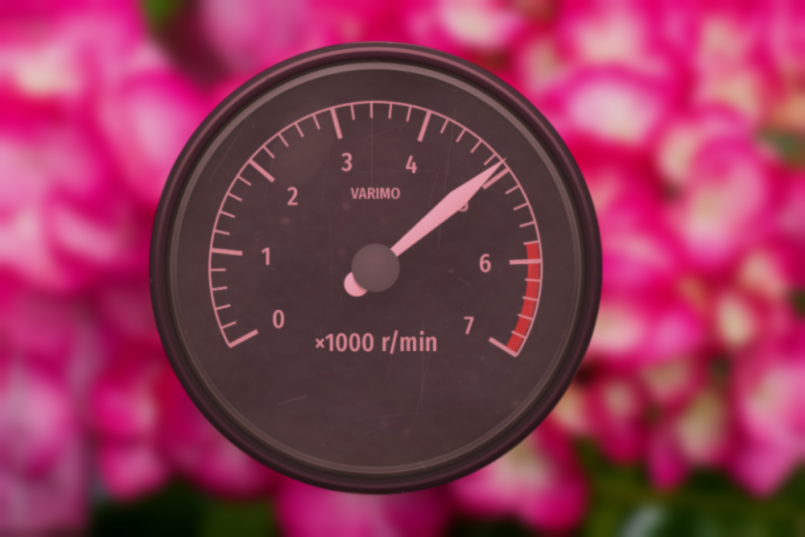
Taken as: 4900 rpm
